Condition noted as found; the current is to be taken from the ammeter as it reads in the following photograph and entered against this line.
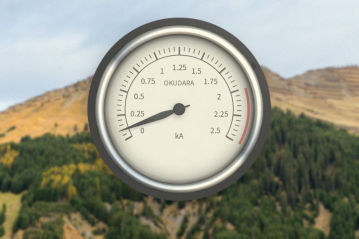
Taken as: 0.1 kA
